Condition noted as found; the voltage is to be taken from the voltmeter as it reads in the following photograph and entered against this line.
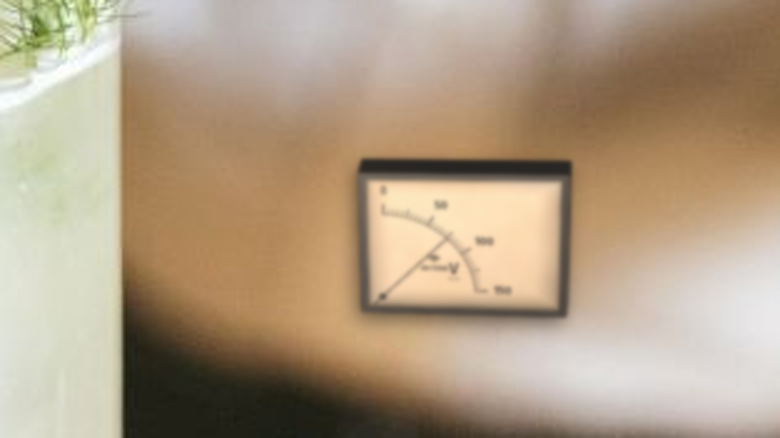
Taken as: 75 V
